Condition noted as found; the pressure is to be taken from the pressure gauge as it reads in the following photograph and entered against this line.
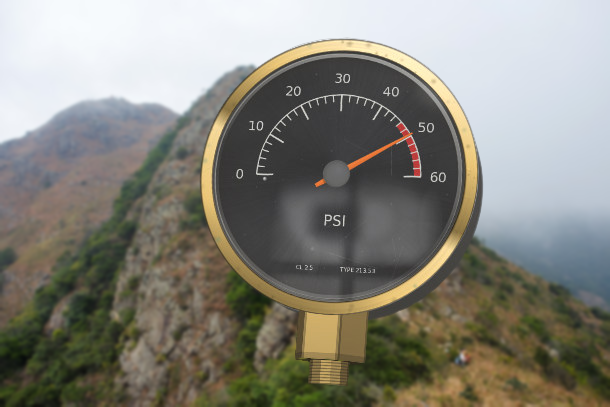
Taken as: 50 psi
